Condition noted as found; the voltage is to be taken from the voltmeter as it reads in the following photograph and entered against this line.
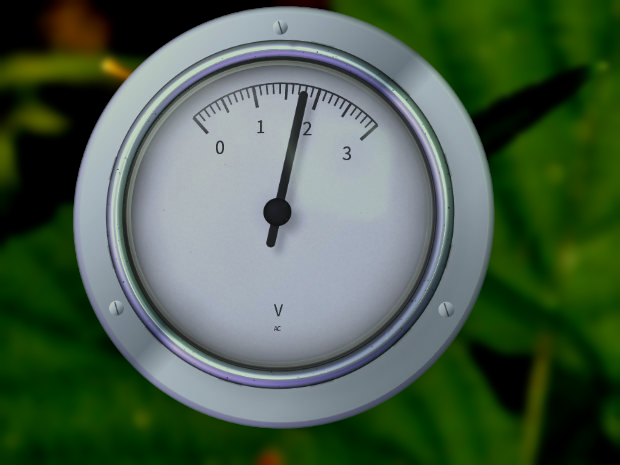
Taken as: 1.8 V
